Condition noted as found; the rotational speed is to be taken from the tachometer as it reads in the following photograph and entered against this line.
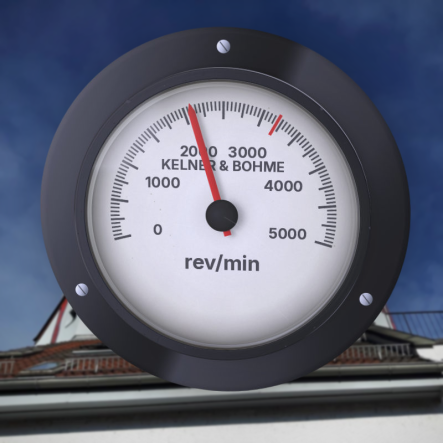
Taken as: 2100 rpm
